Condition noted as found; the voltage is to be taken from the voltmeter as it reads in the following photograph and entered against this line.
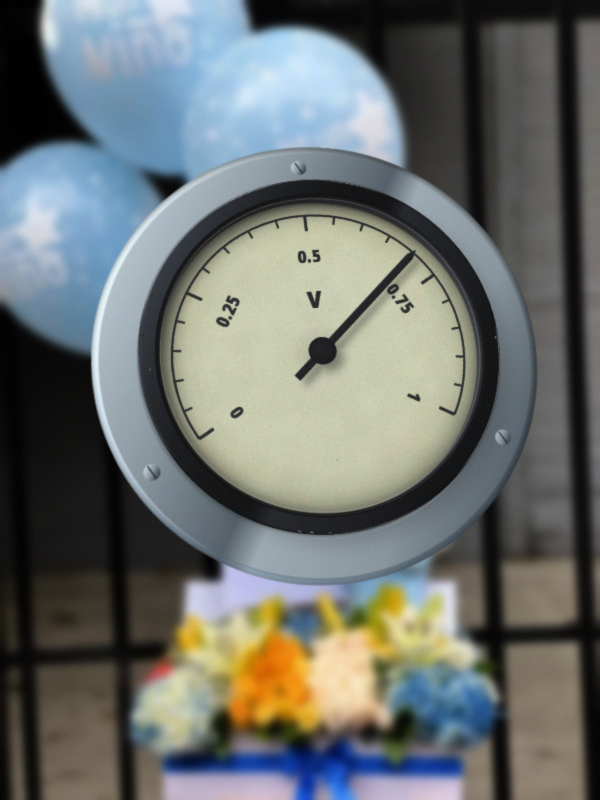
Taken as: 0.7 V
